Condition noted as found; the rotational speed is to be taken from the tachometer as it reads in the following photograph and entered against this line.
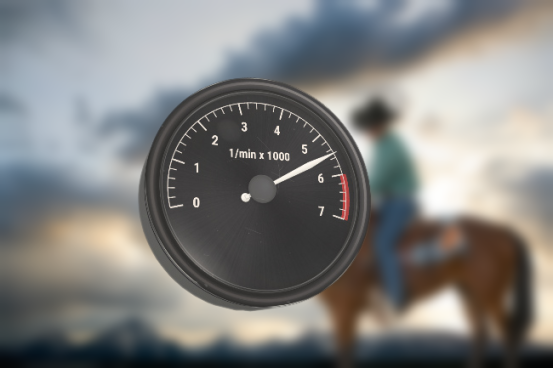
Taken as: 5500 rpm
